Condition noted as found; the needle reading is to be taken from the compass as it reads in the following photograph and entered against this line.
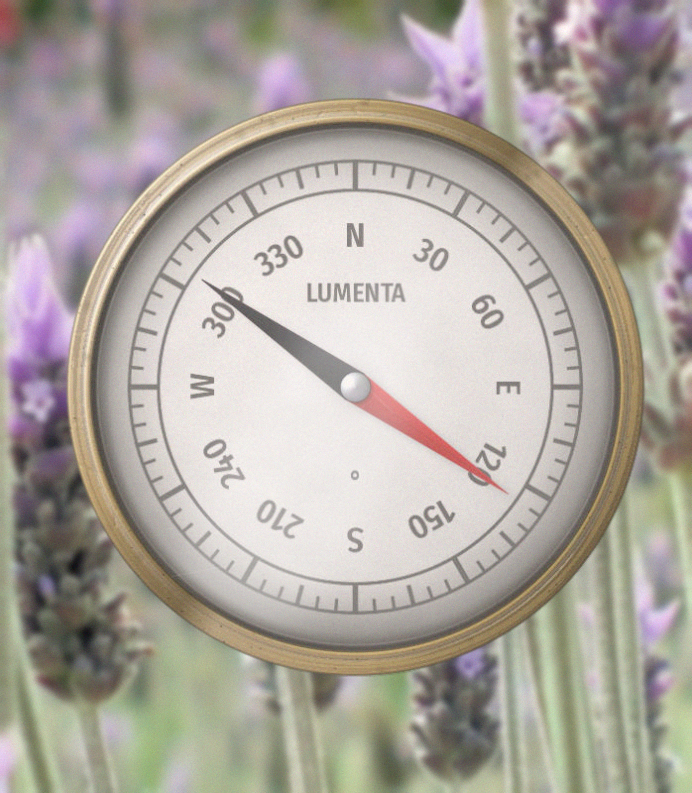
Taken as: 125 °
